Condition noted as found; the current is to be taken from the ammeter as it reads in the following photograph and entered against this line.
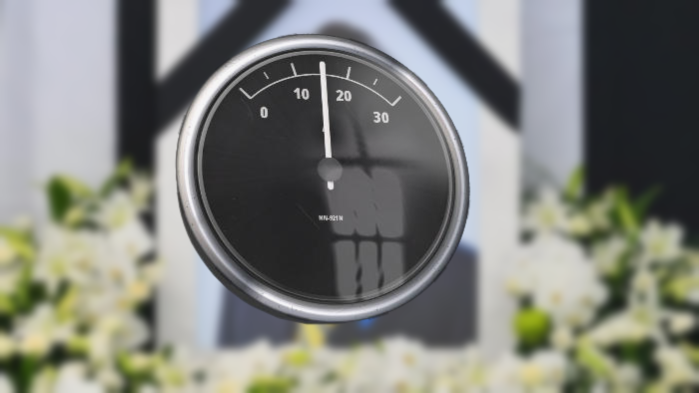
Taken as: 15 A
